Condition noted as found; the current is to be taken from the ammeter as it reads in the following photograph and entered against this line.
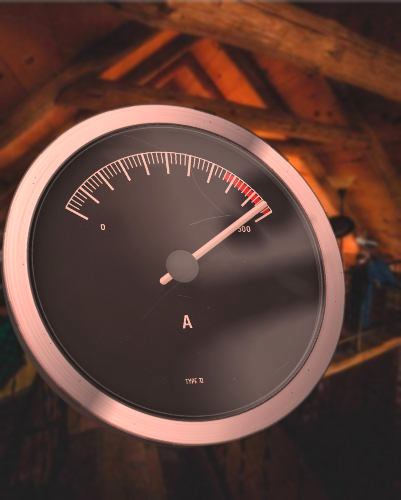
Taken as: 480 A
